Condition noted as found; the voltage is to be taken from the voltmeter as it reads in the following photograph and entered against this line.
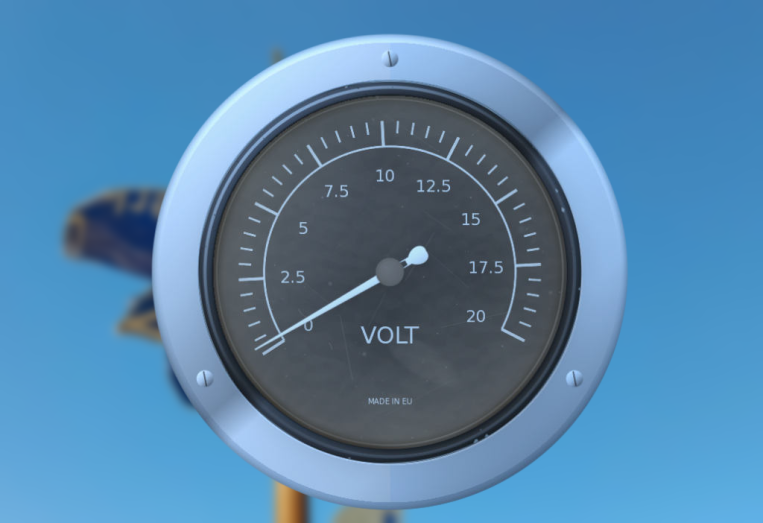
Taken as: 0.25 V
